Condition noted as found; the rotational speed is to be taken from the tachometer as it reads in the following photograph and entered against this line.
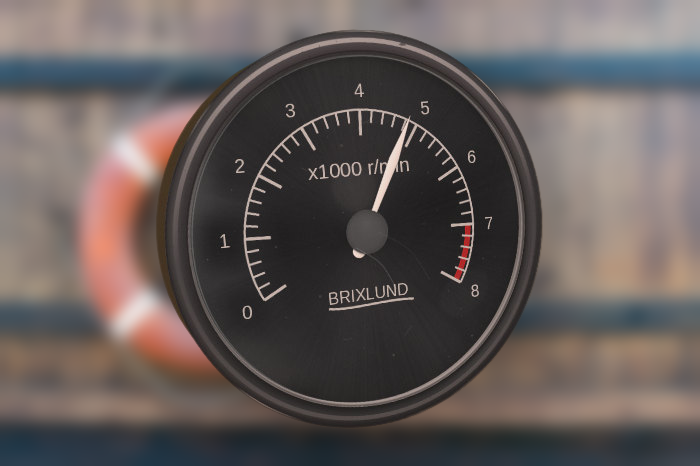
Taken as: 4800 rpm
